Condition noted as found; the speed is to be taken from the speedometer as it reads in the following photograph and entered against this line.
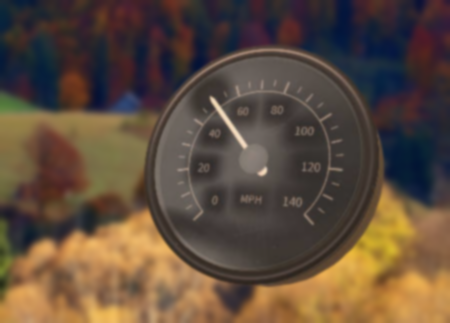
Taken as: 50 mph
